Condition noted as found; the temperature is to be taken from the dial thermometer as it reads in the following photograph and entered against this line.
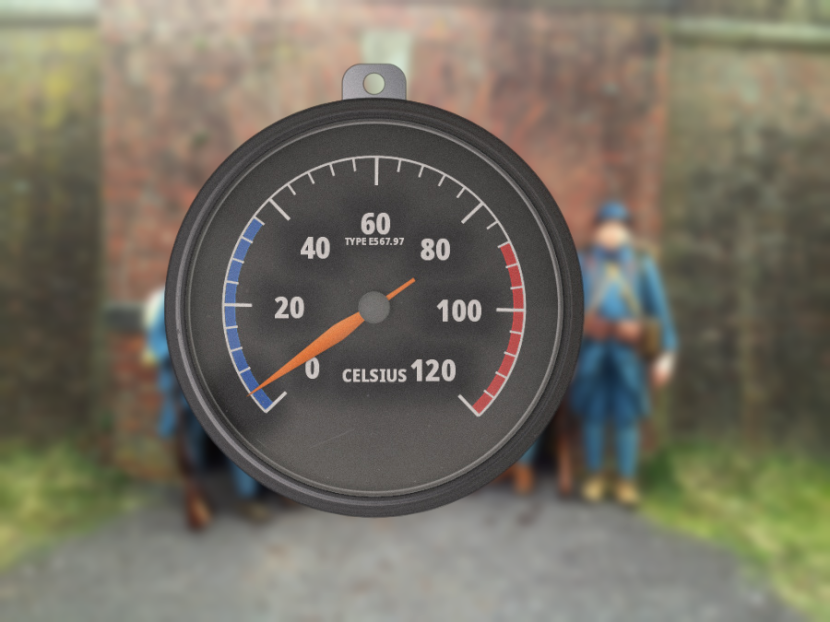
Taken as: 4 °C
